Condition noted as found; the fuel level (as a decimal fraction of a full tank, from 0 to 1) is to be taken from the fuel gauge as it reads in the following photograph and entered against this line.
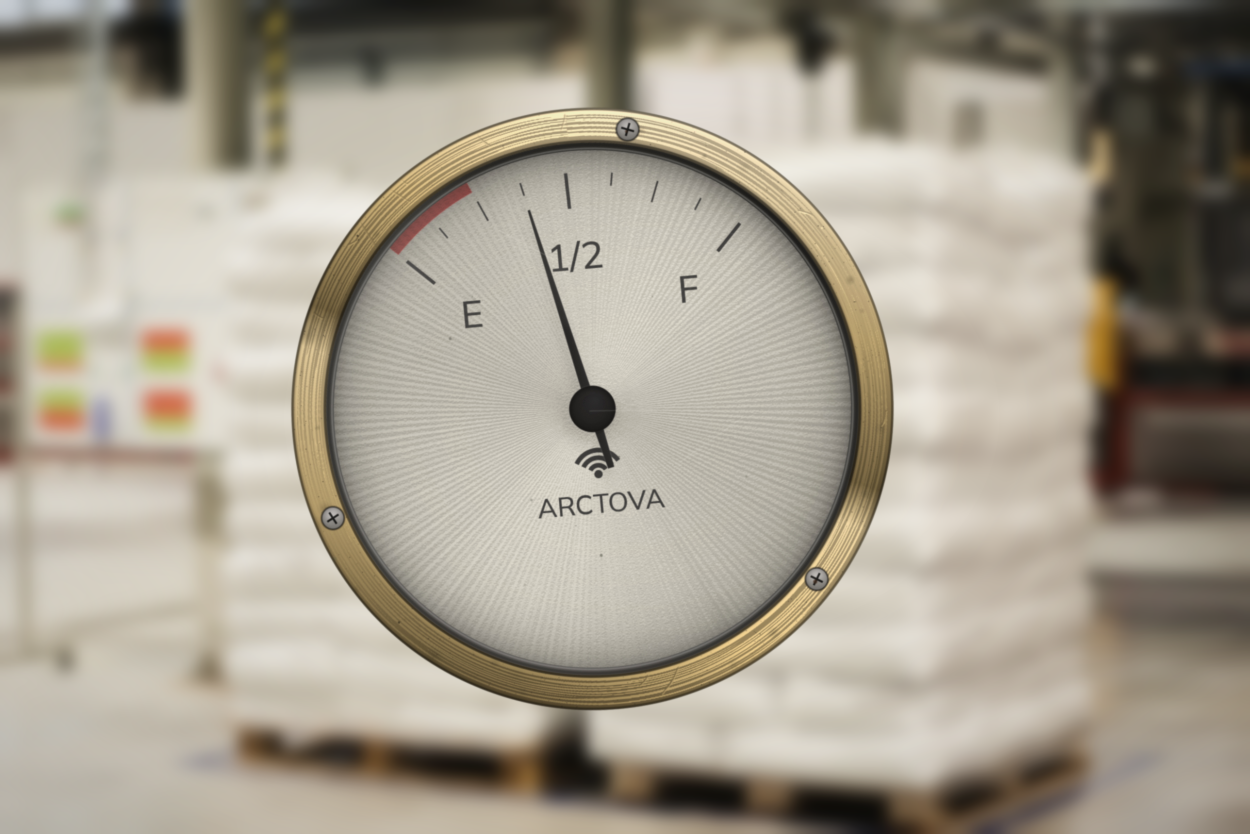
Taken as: 0.375
